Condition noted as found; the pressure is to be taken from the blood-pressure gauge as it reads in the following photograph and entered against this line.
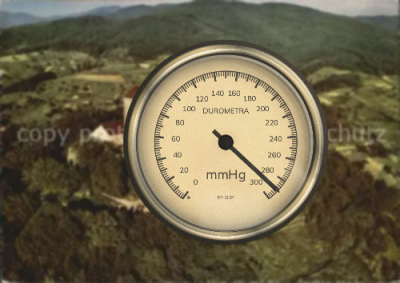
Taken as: 290 mmHg
